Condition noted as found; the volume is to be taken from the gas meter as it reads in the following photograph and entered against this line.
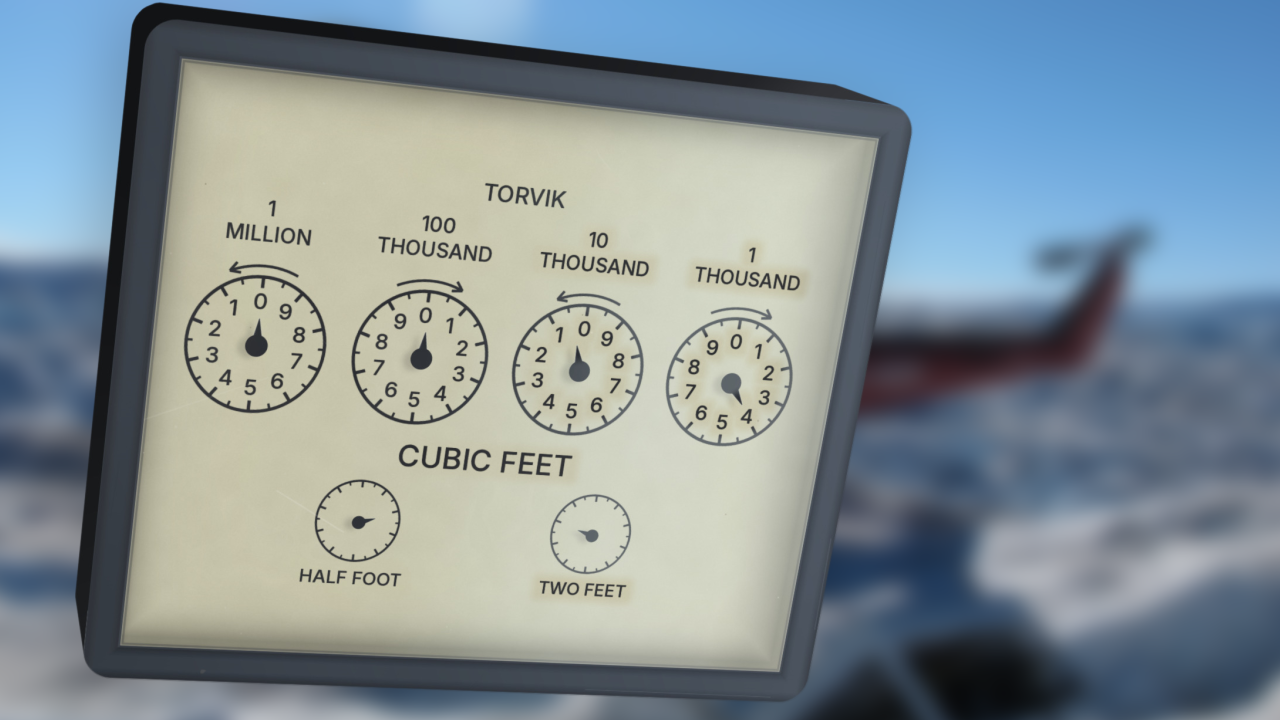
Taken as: 400 ft³
